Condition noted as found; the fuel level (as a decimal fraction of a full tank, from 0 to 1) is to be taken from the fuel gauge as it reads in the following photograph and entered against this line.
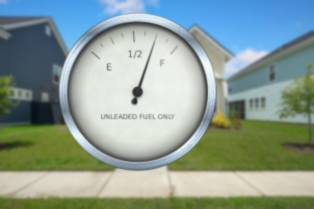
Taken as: 0.75
